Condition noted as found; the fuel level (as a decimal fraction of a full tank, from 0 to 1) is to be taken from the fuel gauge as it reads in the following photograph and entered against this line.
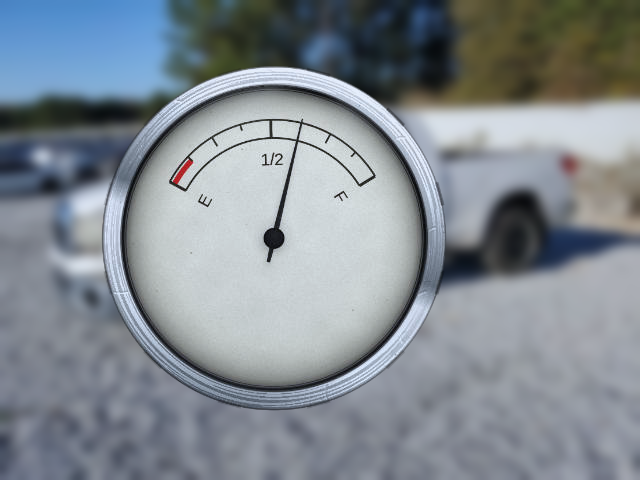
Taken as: 0.625
